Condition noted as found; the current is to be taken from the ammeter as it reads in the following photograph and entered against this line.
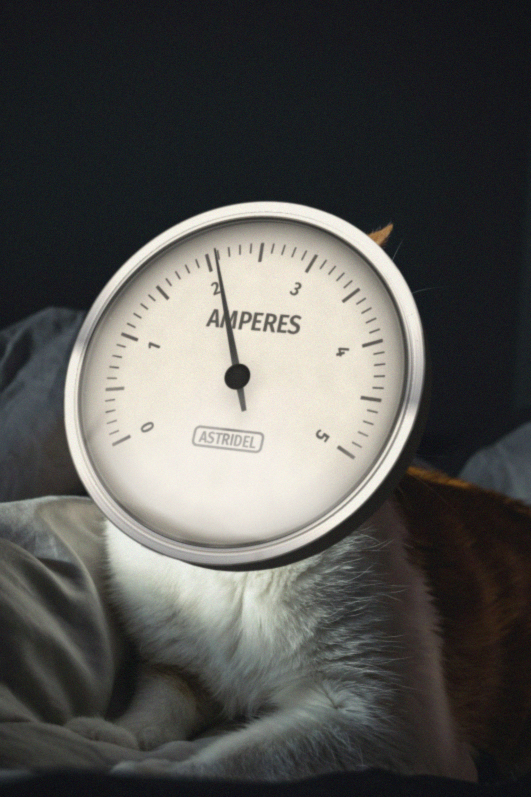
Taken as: 2.1 A
